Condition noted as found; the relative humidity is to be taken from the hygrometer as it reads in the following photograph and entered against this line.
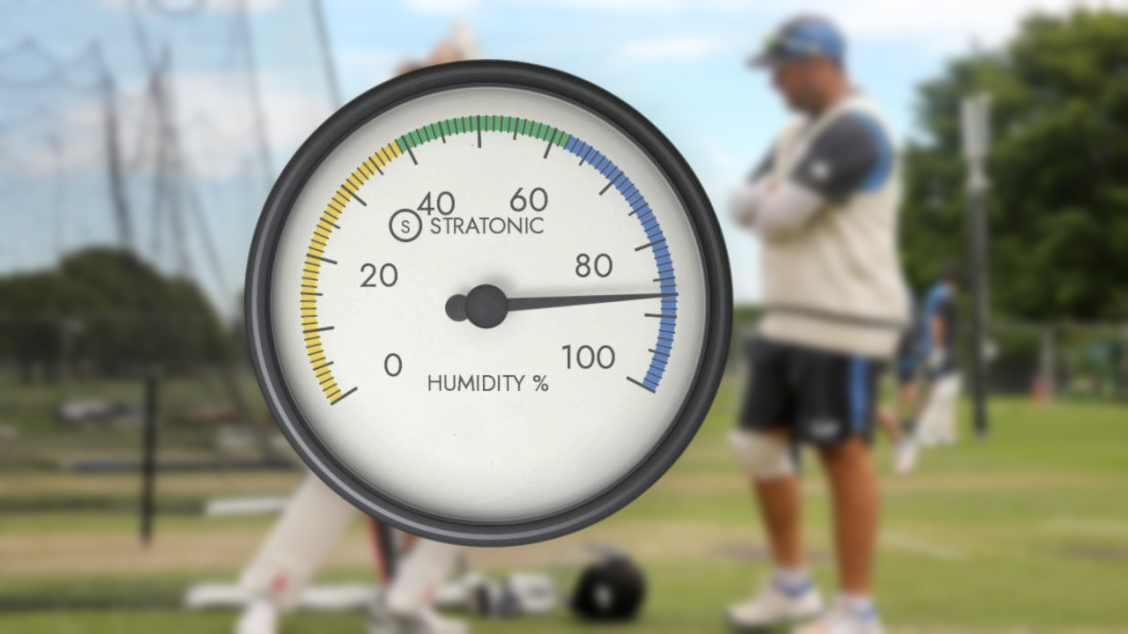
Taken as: 87 %
